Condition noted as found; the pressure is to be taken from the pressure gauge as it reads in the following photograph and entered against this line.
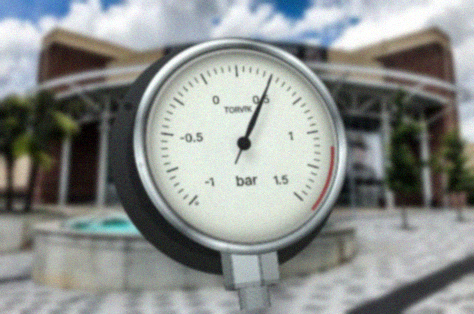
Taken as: 0.5 bar
